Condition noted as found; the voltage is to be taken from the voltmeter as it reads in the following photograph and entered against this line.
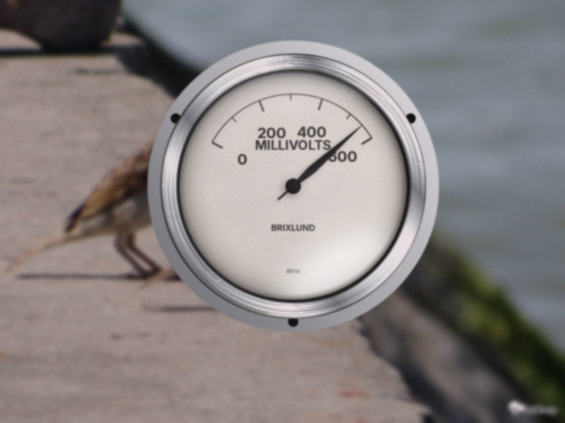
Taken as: 550 mV
